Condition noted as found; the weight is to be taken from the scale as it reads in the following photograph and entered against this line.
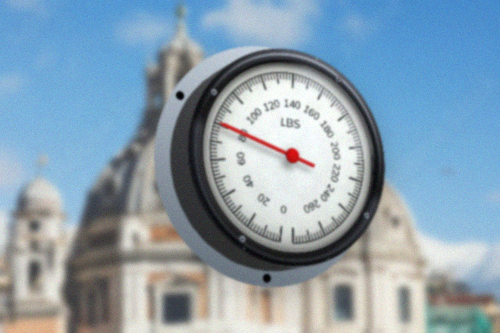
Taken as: 80 lb
